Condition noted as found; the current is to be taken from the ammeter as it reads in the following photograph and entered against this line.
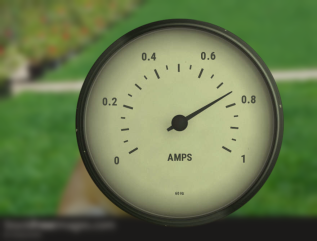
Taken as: 0.75 A
